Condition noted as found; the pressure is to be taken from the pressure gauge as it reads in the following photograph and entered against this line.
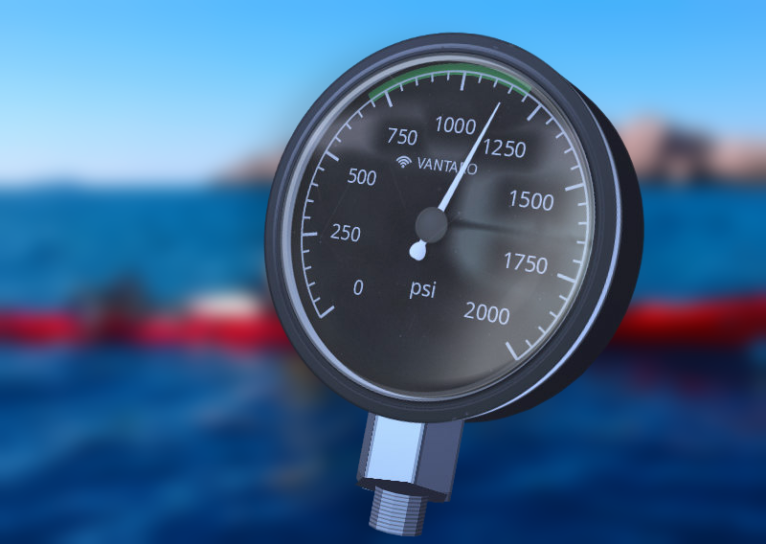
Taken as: 1150 psi
